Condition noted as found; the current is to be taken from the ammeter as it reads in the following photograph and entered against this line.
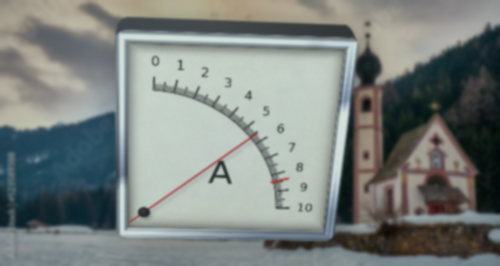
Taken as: 5.5 A
